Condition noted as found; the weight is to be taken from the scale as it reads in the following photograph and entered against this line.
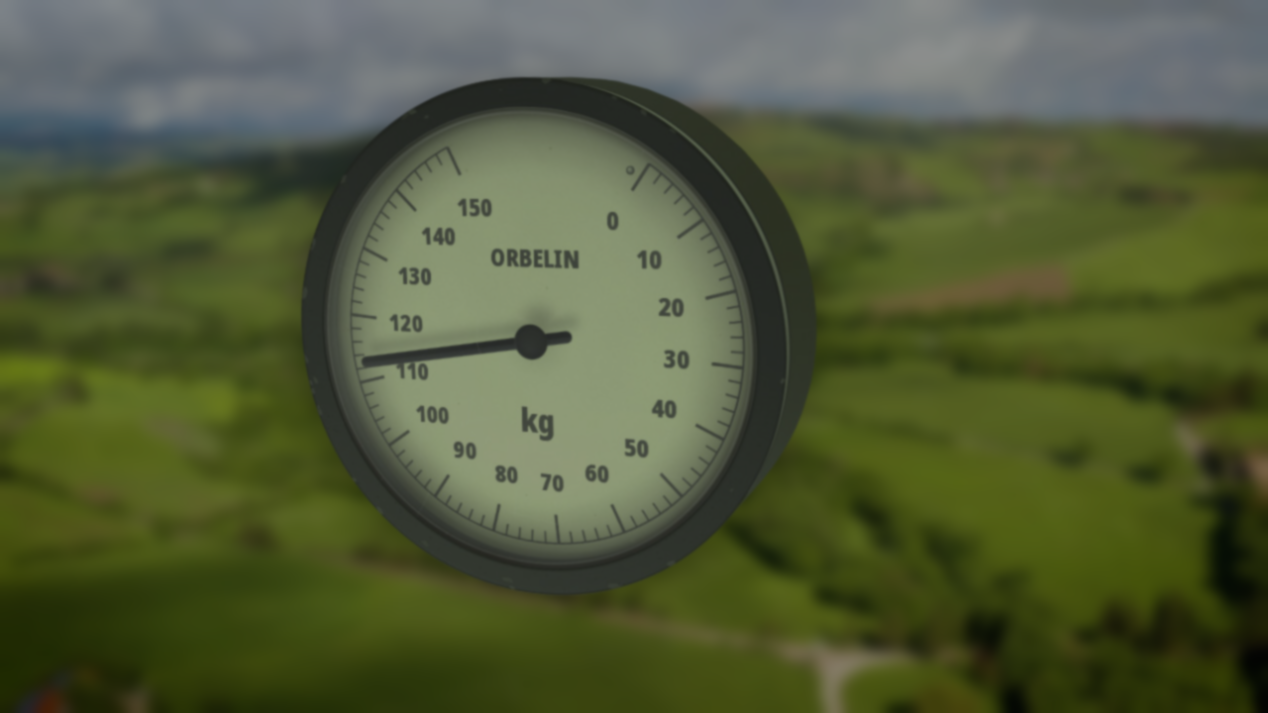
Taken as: 113 kg
